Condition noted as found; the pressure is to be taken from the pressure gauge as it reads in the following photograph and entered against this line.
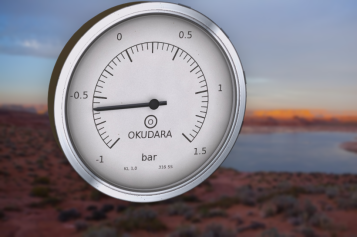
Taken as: -0.6 bar
